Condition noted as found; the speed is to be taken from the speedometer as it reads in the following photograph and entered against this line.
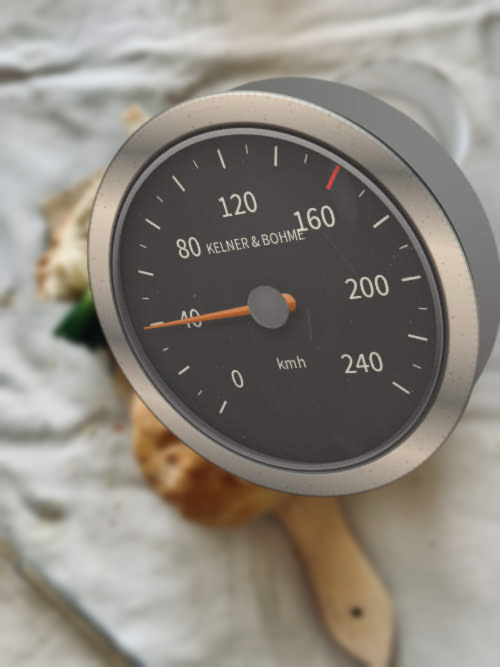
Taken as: 40 km/h
